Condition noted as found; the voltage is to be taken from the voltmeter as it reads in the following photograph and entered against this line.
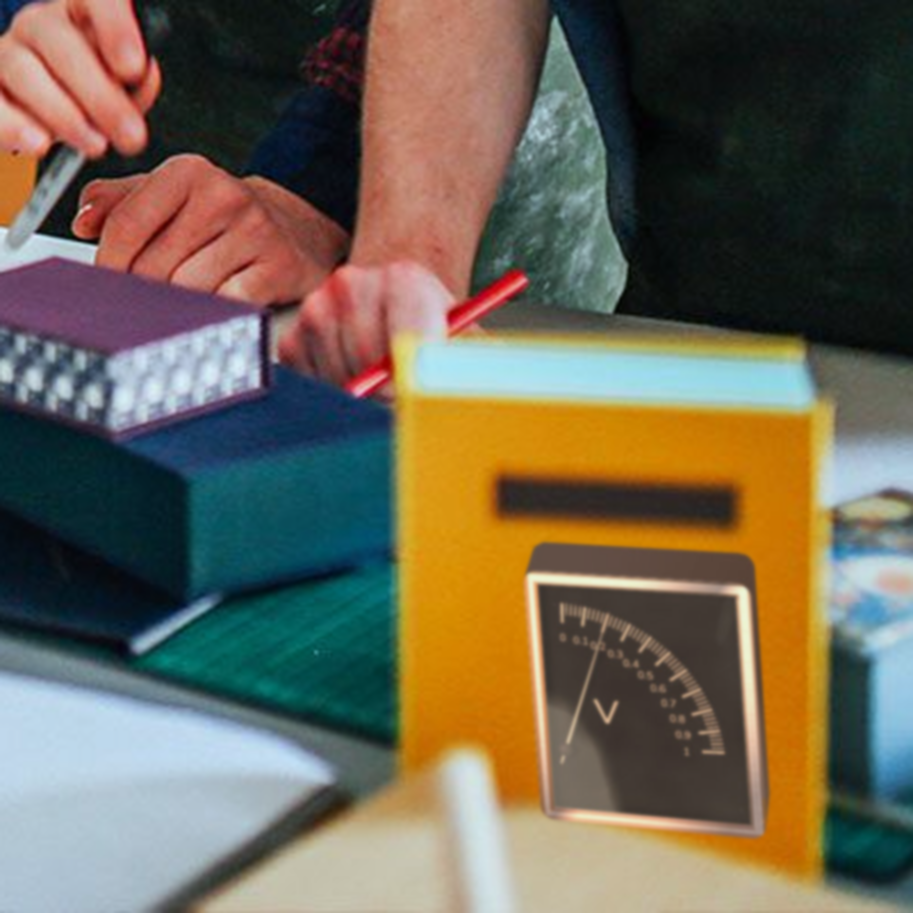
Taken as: 0.2 V
